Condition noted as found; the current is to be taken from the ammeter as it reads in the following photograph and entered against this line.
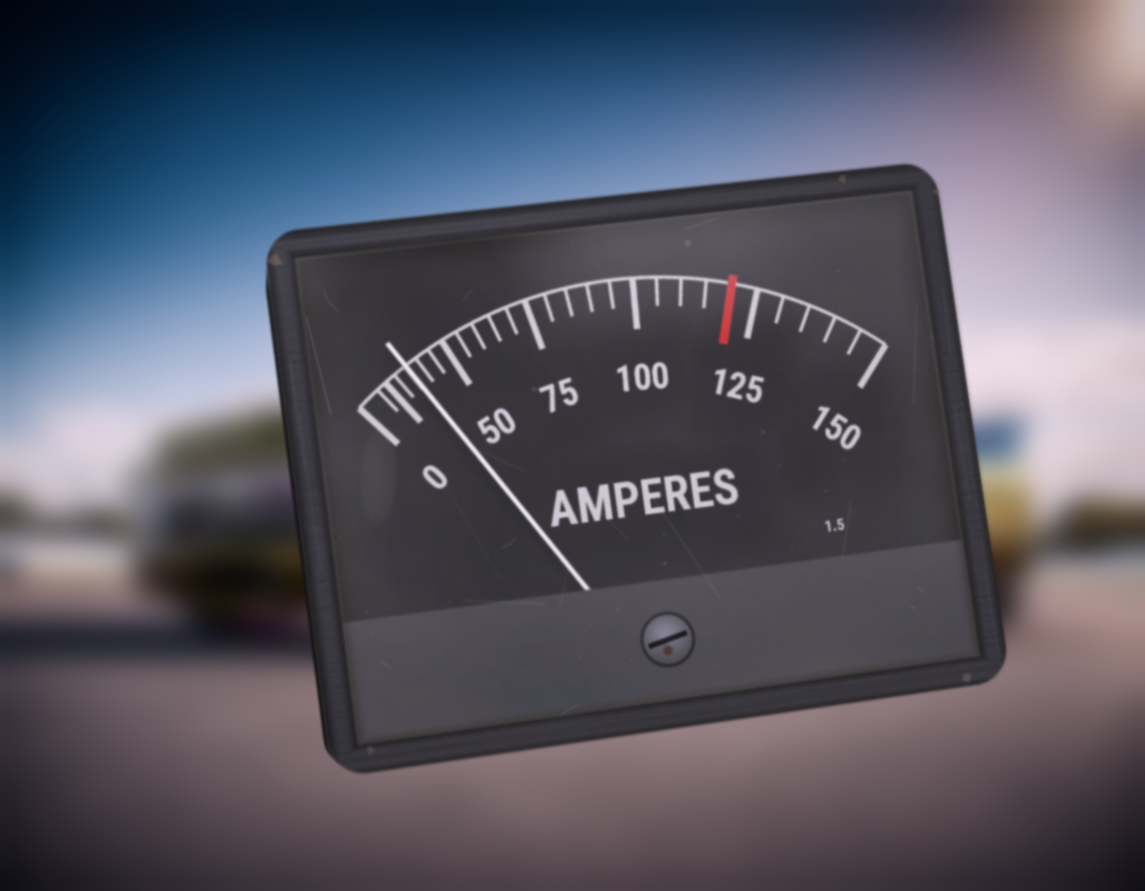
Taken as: 35 A
